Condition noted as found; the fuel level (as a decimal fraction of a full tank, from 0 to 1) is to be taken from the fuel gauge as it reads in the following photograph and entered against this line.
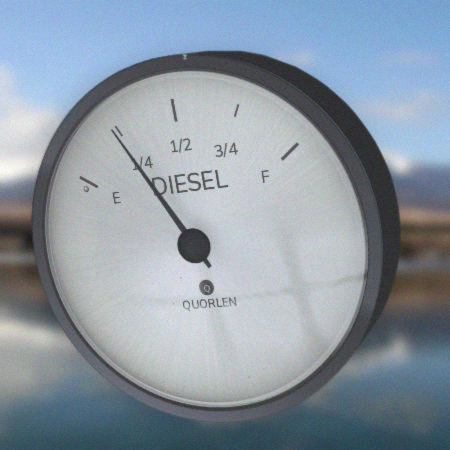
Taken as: 0.25
